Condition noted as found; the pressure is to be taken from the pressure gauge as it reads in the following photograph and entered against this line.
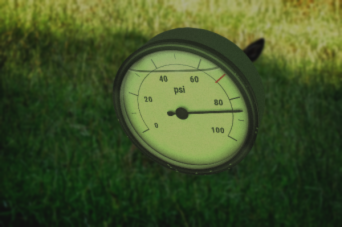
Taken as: 85 psi
